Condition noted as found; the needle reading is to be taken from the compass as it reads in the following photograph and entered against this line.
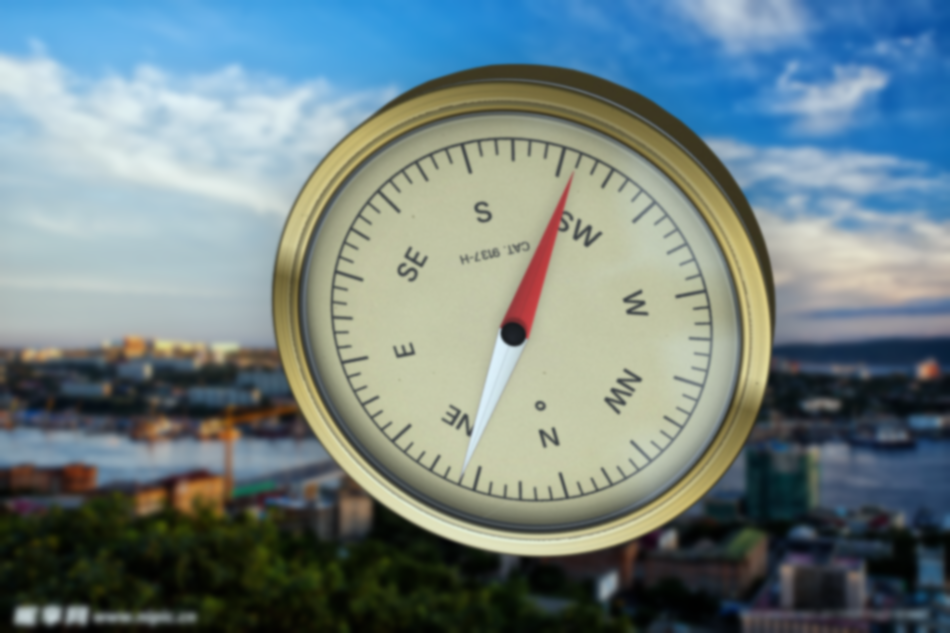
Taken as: 215 °
